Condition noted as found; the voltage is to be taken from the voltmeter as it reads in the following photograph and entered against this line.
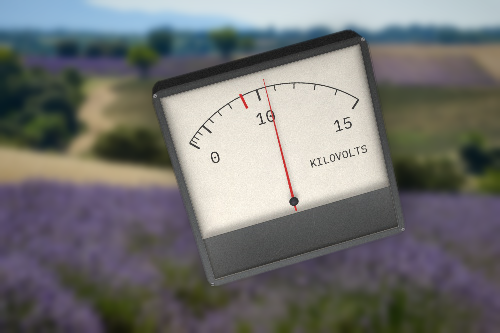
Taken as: 10.5 kV
